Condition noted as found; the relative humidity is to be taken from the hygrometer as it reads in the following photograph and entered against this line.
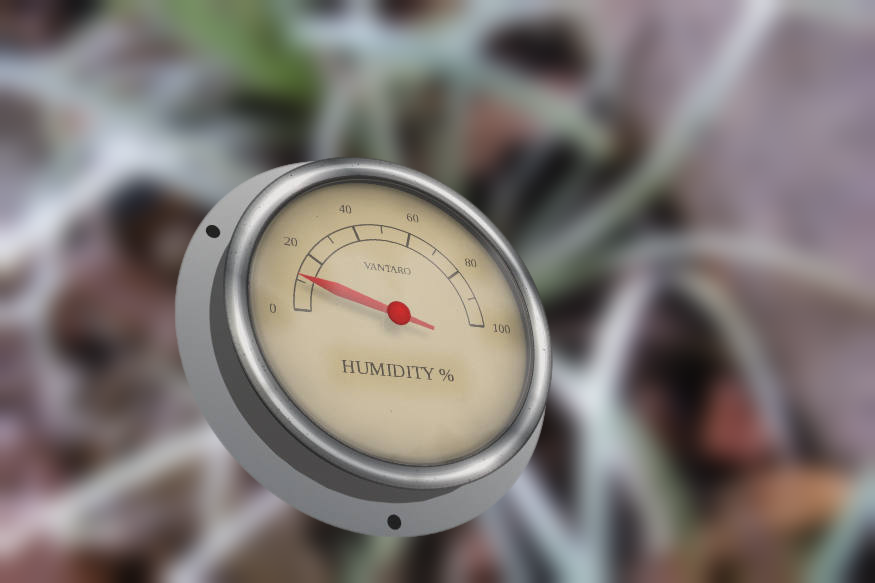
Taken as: 10 %
